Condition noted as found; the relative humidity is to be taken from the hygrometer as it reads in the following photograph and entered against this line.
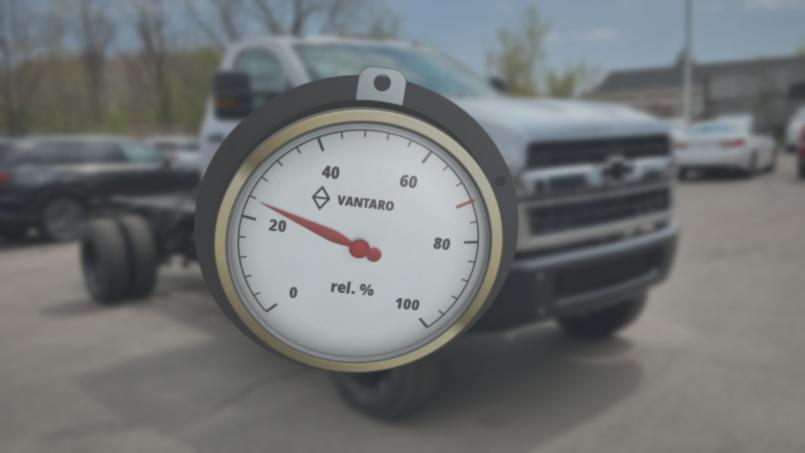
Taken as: 24 %
